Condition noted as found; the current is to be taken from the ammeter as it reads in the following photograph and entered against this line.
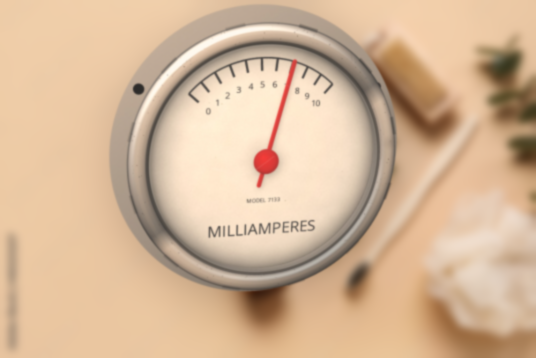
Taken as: 7 mA
